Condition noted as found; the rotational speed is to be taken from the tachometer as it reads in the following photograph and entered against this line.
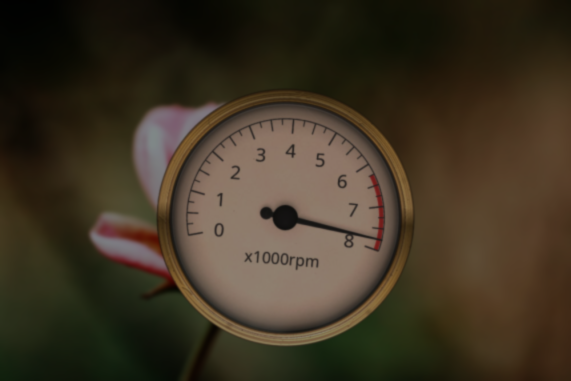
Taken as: 7750 rpm
